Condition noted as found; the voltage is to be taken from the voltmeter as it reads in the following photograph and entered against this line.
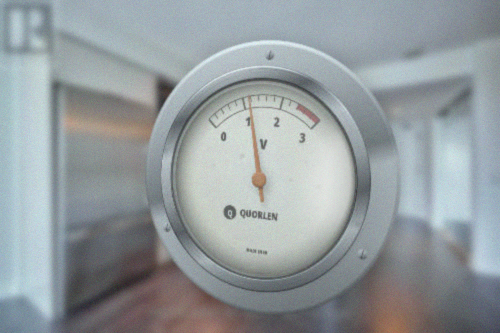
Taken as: 1.2 V
